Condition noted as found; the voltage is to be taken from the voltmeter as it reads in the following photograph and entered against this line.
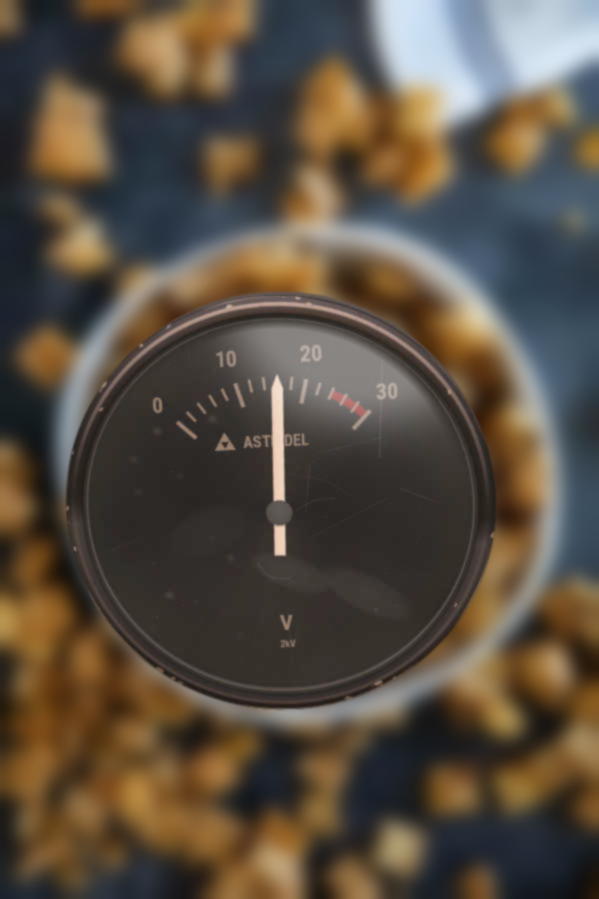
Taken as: 16 V
